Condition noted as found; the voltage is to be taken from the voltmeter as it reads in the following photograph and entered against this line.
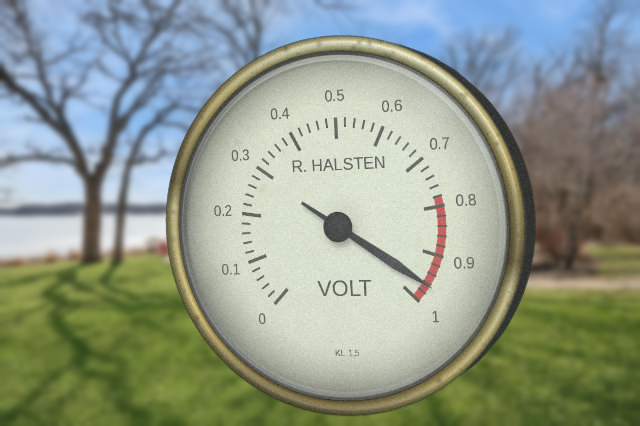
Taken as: 0.96 V
